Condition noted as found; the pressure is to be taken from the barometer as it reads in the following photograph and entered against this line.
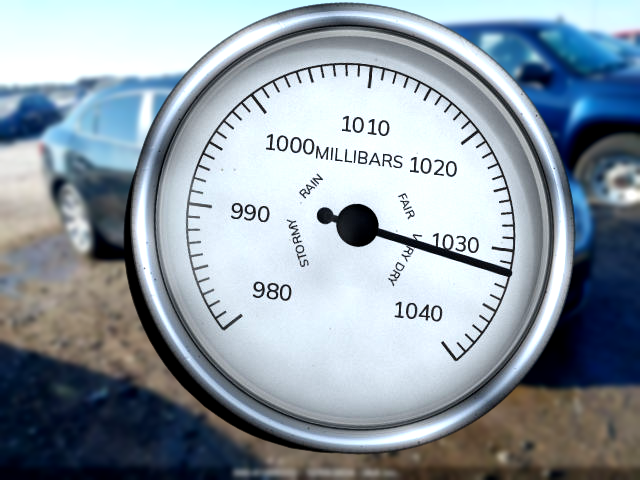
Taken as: 1032 mbar
